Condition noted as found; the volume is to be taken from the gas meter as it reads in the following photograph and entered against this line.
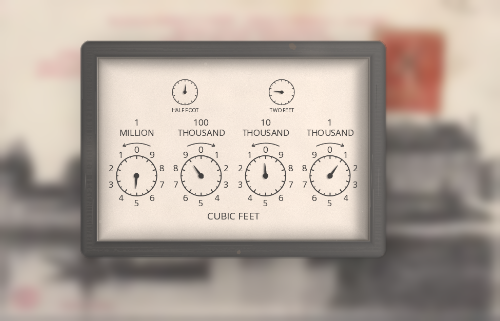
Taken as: 490100 ft³
